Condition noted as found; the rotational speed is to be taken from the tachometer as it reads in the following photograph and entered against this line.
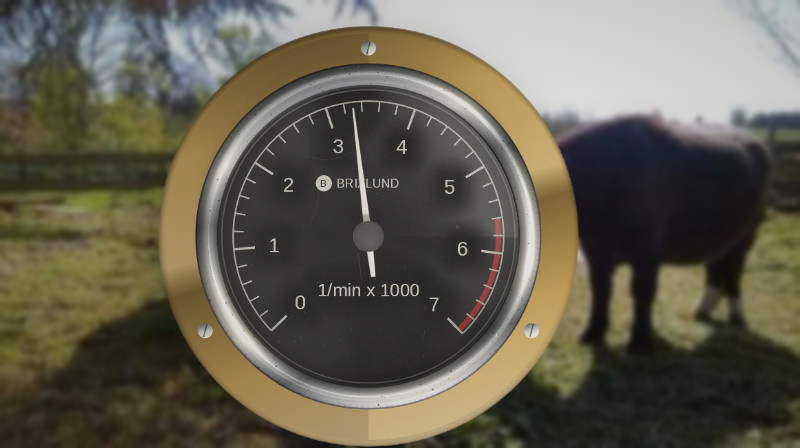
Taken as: 3300 rpm
